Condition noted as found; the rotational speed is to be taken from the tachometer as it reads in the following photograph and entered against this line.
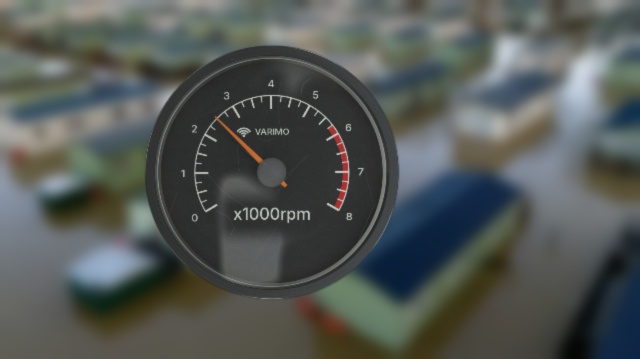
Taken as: 2500 rpm
